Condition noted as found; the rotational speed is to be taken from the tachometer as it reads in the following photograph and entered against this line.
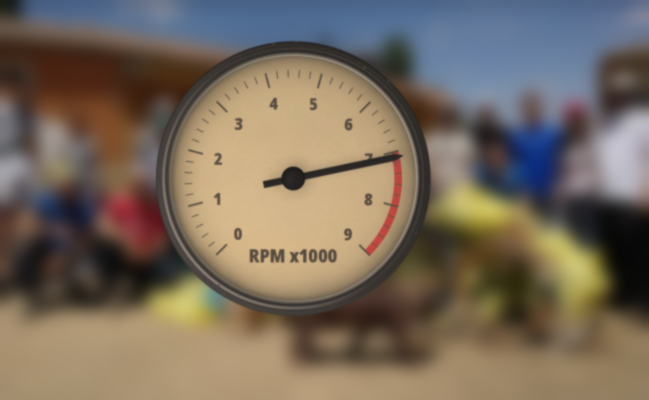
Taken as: 7100 rpm
